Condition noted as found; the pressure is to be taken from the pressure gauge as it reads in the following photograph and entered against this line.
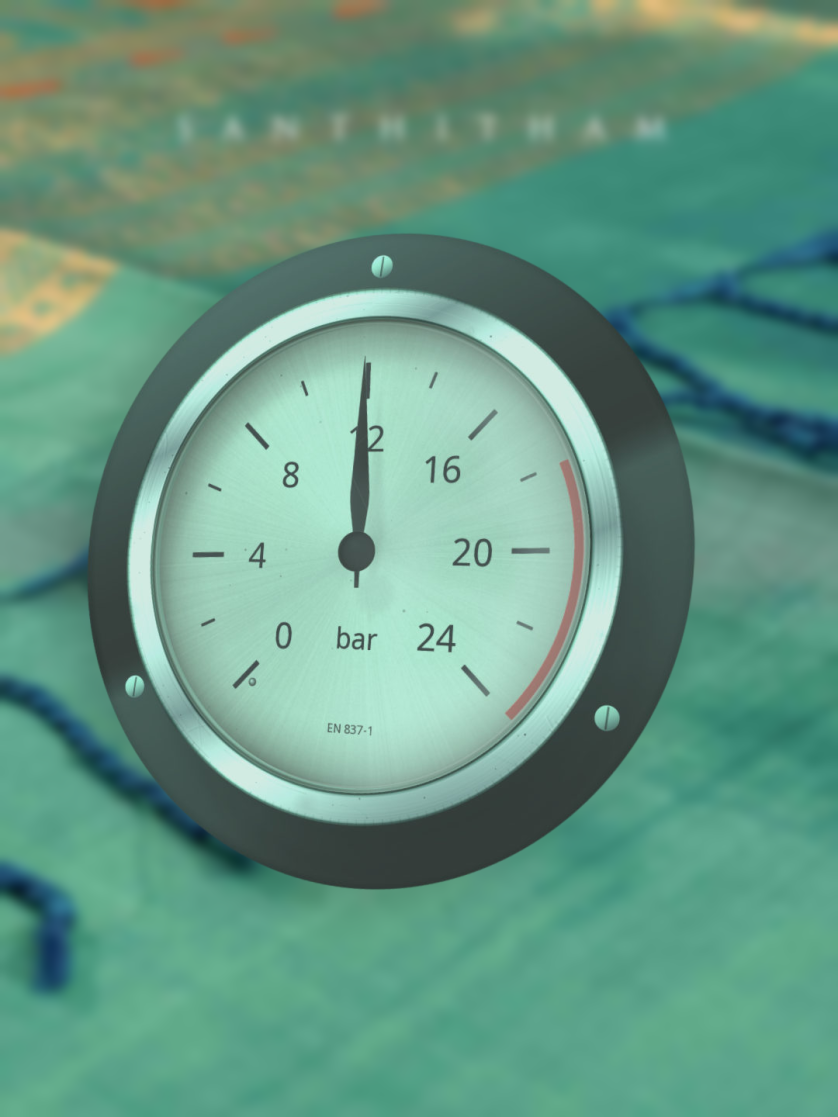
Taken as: 12 bar
